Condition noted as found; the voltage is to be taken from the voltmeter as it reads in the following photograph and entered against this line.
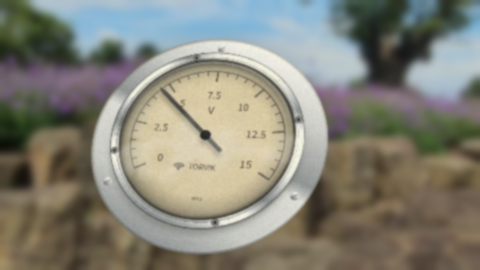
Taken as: 4.5 V
